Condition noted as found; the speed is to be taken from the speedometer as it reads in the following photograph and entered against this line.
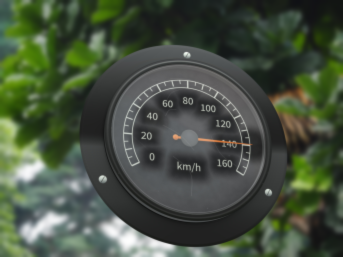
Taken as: 140 km/h
